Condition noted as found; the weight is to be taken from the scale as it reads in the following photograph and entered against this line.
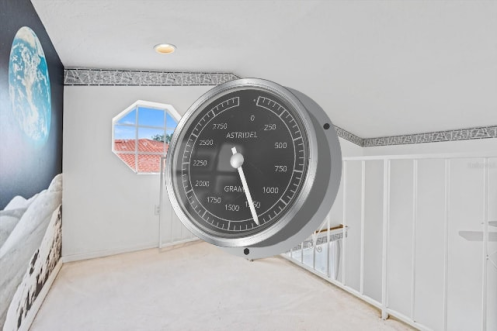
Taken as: 1250 g
